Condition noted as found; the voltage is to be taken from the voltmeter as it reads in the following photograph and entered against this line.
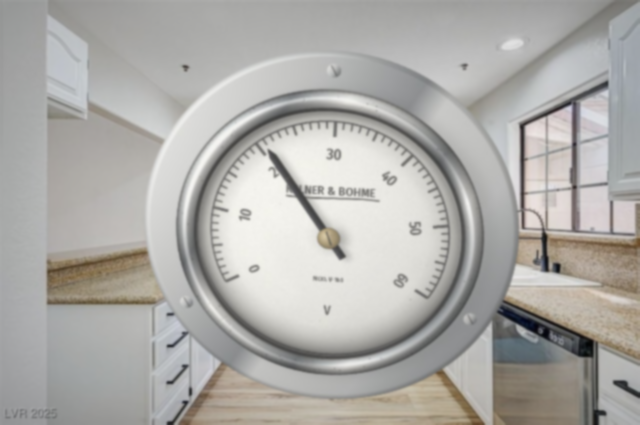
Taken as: 21 V
